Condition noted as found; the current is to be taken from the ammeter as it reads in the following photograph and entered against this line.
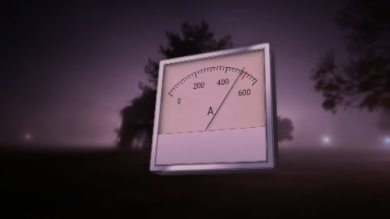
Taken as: 500 A
